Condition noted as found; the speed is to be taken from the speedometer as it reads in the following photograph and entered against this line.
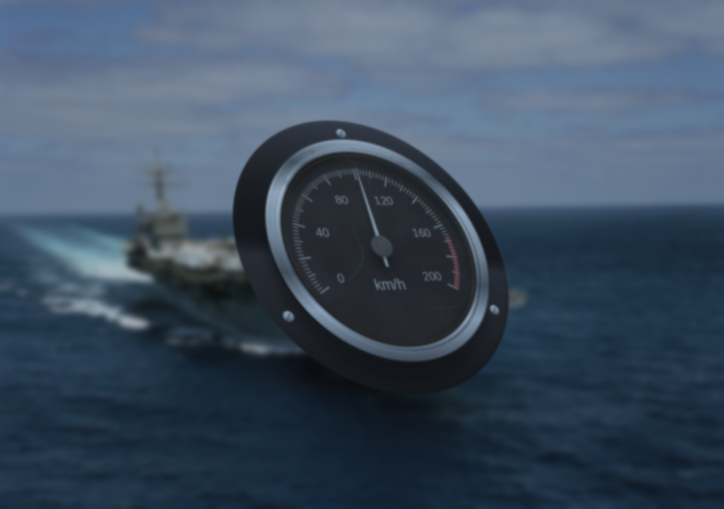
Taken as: 100 km/h
